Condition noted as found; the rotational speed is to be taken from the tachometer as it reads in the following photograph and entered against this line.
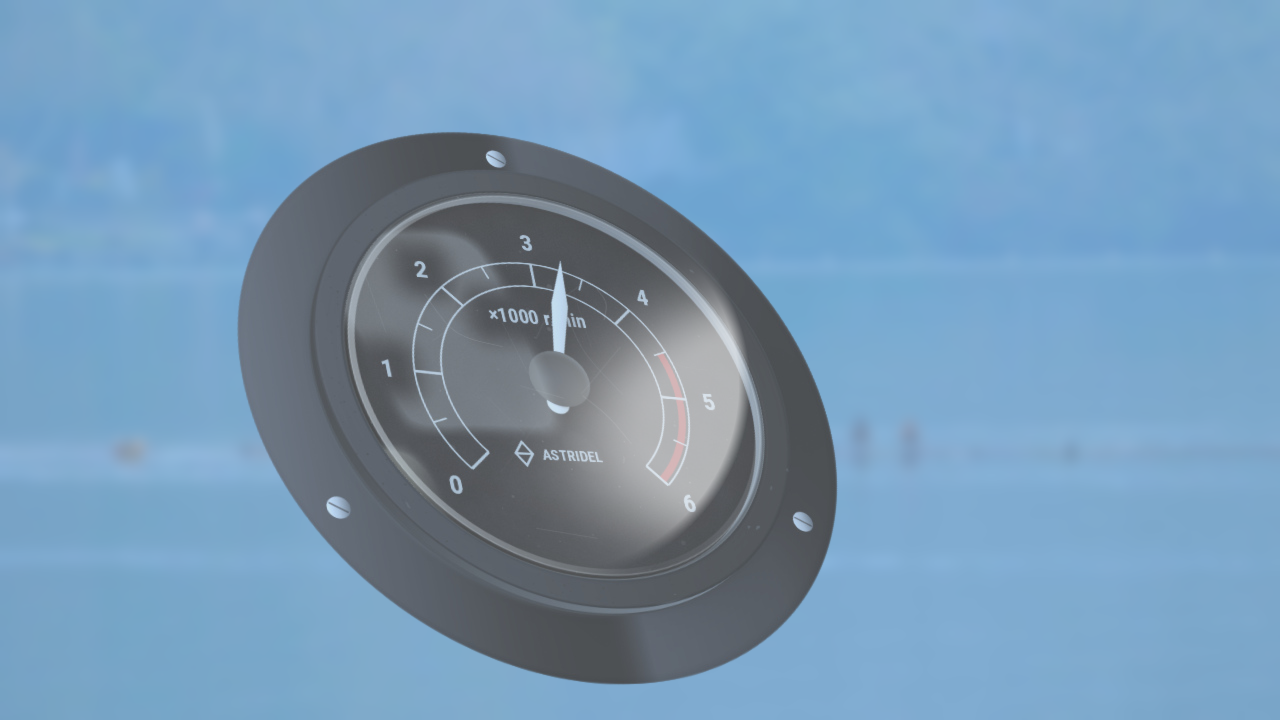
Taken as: 3250 rpm
